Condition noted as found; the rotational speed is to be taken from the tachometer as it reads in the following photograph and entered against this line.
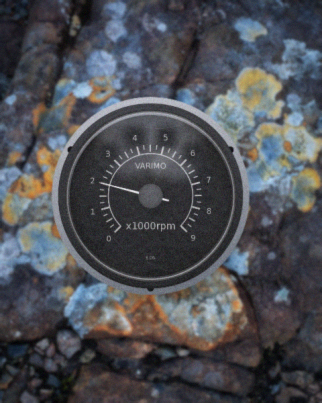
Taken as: 2000 rpm
